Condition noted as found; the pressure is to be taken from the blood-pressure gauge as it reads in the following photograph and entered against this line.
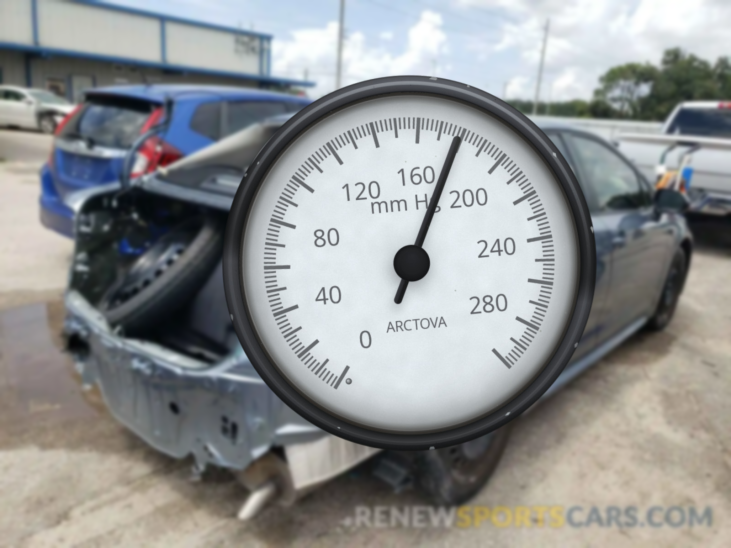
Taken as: 178 mmHg
